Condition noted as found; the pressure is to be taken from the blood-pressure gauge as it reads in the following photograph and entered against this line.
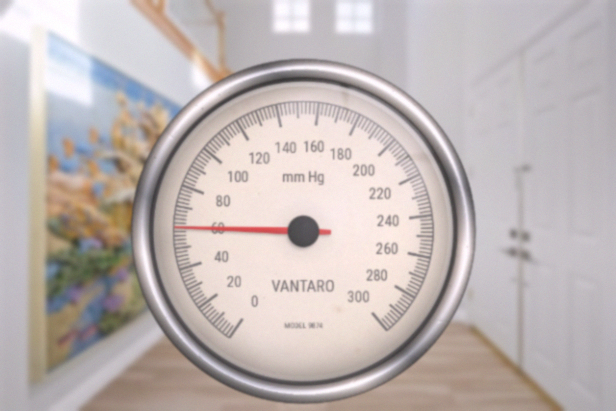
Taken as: 60 mmHg
